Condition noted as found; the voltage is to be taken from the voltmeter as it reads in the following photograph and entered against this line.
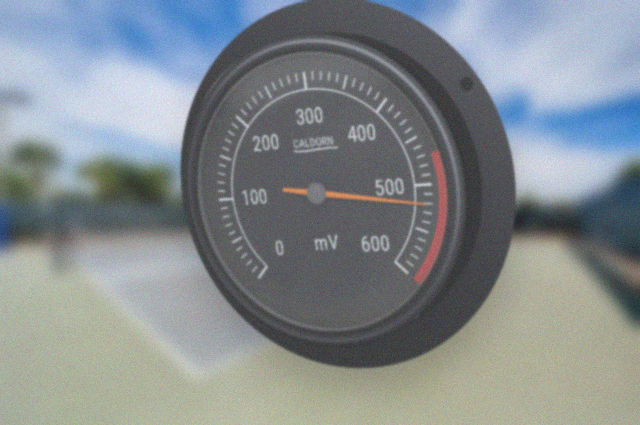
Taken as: 520 mV
